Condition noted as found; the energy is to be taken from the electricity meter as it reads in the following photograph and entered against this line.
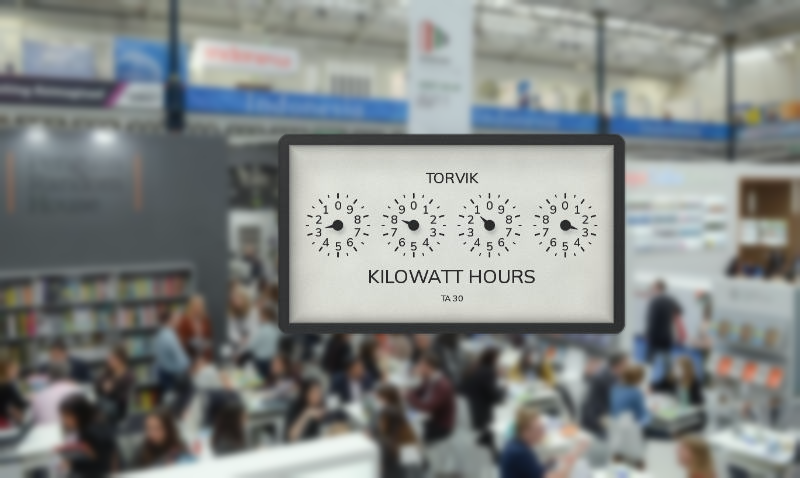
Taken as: 2813 kWh
